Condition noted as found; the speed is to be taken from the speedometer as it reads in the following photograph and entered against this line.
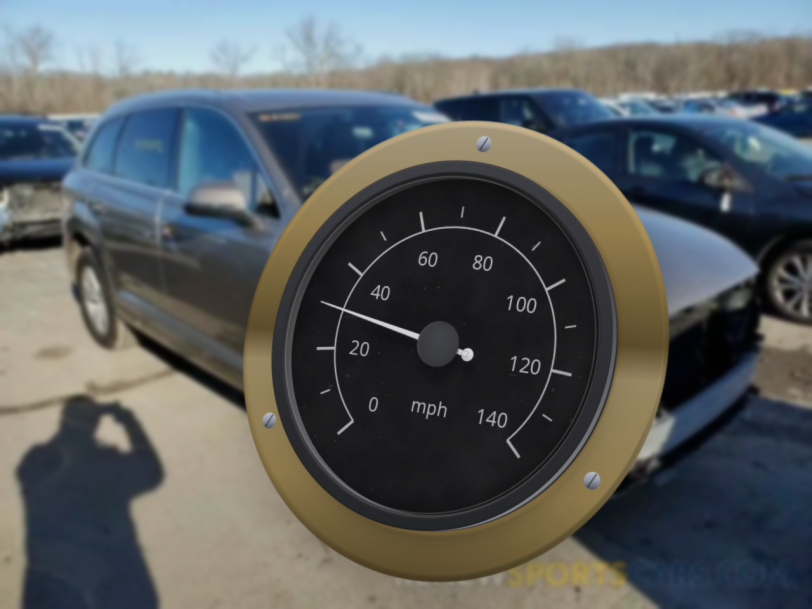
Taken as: 30 mph
